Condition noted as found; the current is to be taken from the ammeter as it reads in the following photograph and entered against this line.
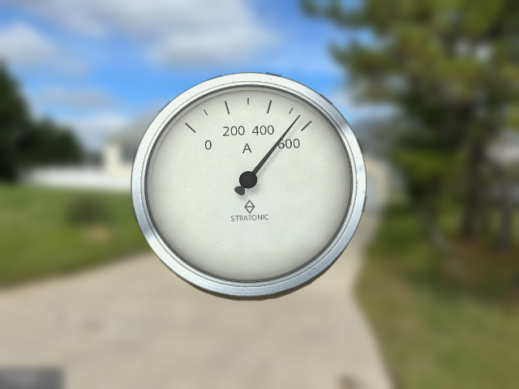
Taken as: 550 A
